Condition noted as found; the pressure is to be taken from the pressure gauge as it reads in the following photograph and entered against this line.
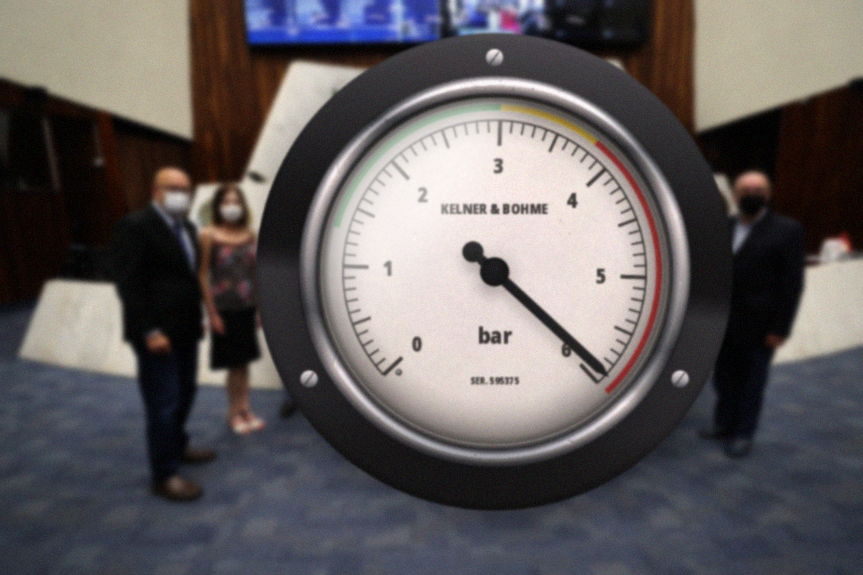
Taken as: 5.9 bar
